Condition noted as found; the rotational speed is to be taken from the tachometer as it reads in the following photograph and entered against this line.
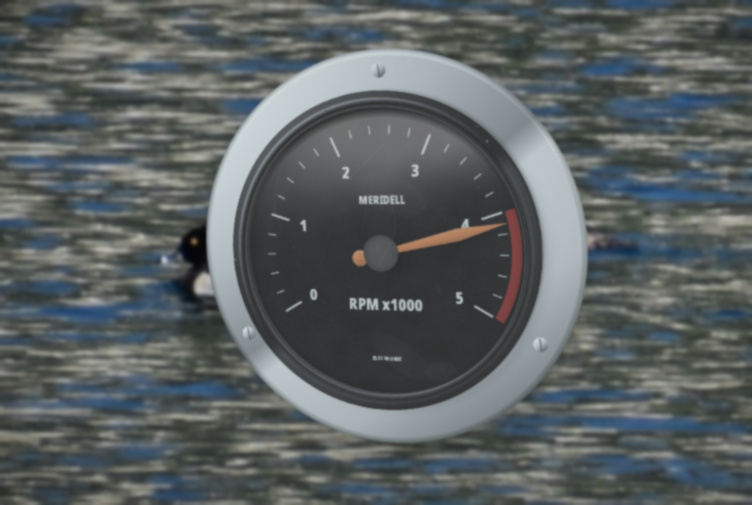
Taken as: 4100 rpm
